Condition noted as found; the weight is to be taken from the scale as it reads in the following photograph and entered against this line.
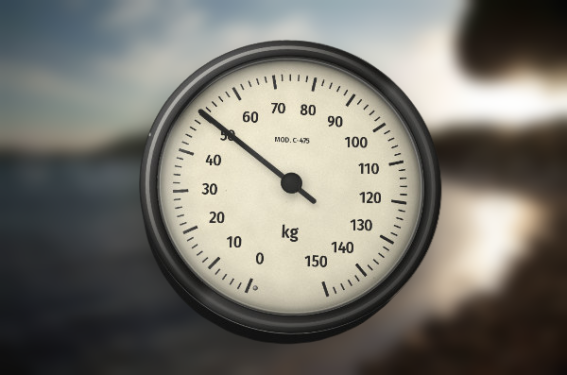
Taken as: 50 kg
